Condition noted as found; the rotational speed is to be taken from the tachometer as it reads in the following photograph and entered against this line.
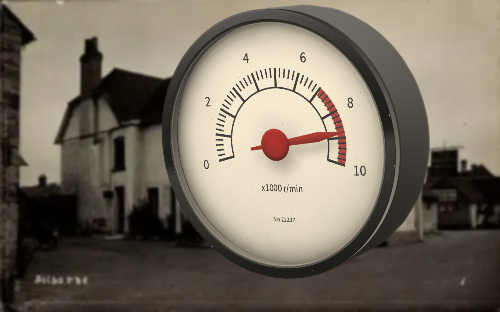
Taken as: 8800 rpm
